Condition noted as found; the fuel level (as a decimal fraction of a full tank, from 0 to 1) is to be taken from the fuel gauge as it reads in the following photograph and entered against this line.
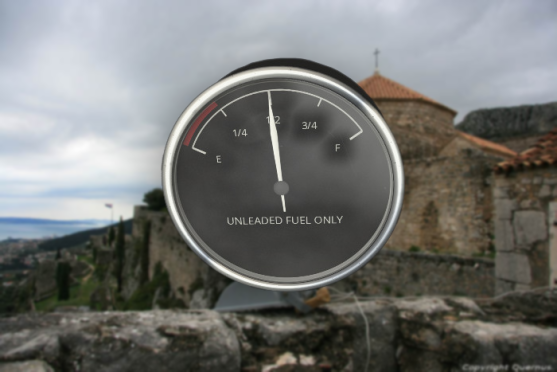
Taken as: 0.5
